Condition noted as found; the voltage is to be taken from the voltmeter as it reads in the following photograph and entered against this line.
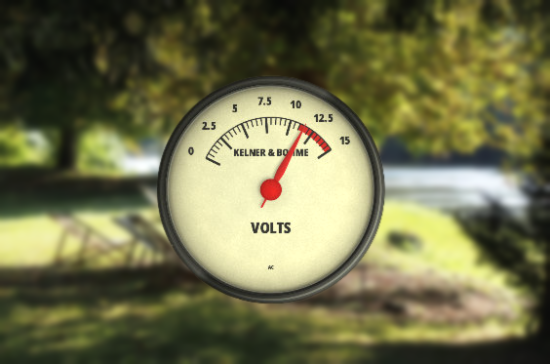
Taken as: 11.5 V
